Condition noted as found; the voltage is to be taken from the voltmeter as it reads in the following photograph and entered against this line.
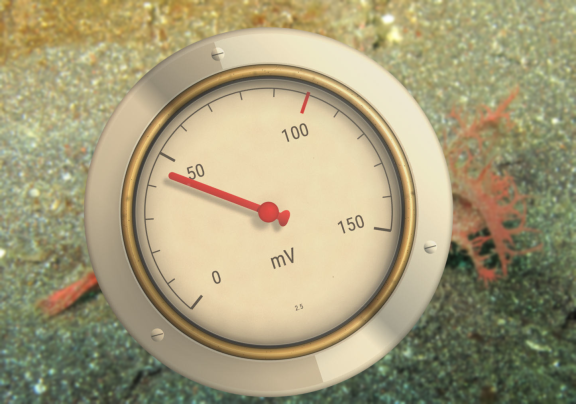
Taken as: 45 mV
